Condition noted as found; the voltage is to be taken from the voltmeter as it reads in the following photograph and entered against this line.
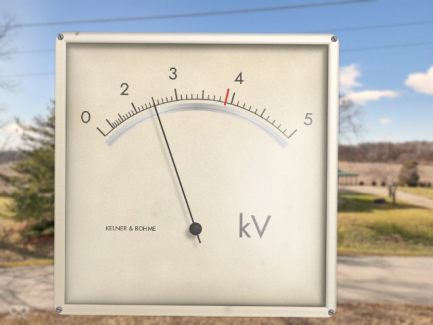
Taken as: 2.5 kV
